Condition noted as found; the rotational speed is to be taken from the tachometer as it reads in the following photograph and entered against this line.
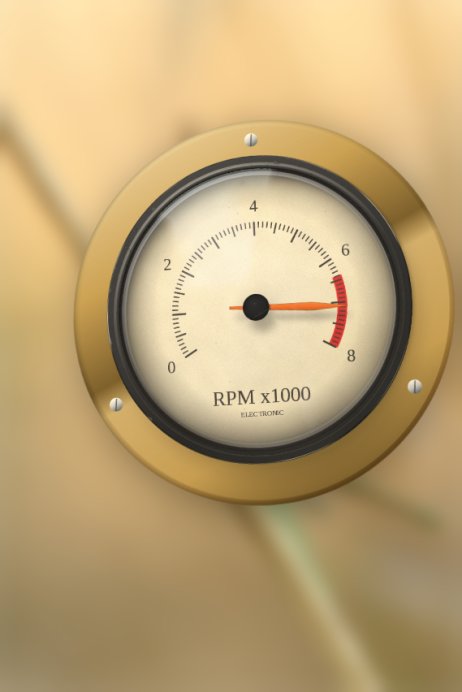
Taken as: 7100 rpm
